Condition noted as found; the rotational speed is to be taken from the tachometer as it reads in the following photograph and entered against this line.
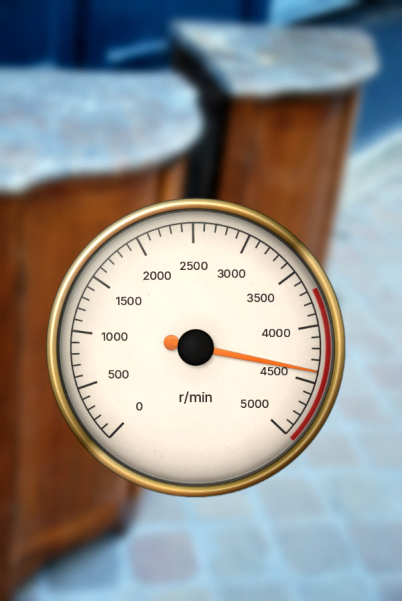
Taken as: 4400 rpm
